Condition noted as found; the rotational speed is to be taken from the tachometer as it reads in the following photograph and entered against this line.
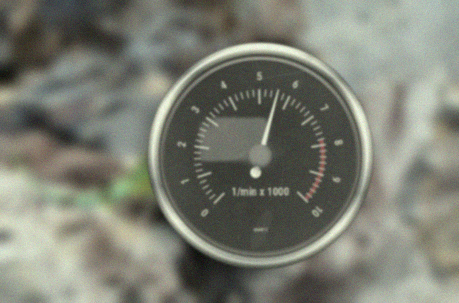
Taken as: 5600 rpm
